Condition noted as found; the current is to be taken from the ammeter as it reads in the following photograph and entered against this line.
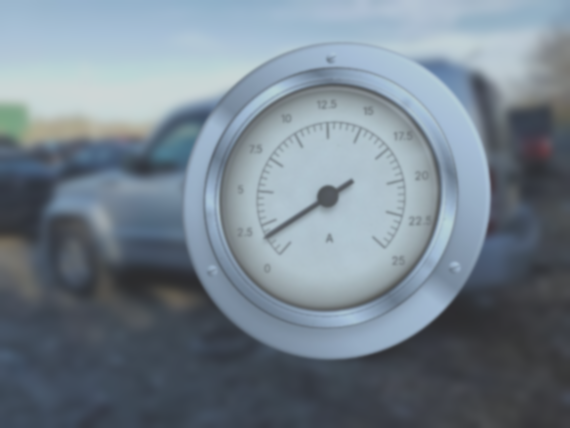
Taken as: 1.5 A
